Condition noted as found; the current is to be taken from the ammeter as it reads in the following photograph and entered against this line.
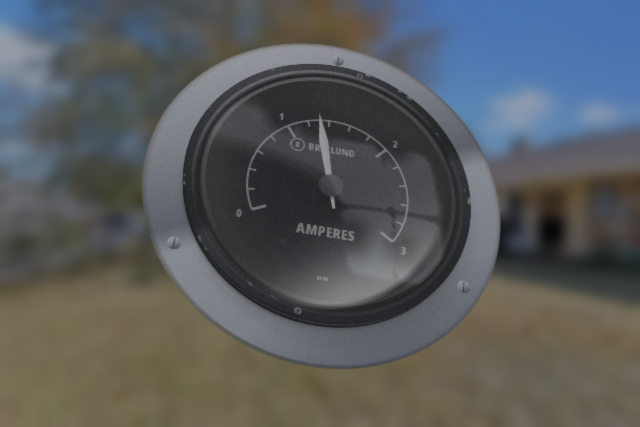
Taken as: 1.3 A
